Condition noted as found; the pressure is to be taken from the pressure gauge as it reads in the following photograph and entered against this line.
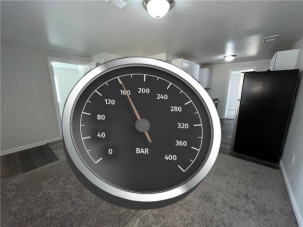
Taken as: 160 bar
